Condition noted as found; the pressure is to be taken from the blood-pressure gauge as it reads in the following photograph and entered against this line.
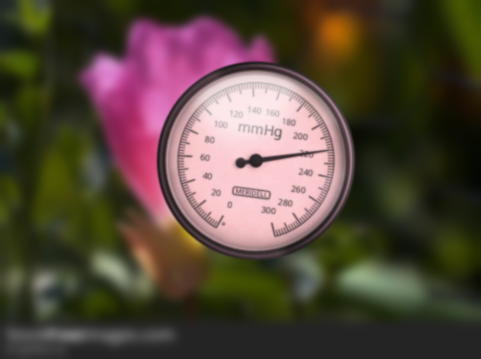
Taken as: 220 mmHg
